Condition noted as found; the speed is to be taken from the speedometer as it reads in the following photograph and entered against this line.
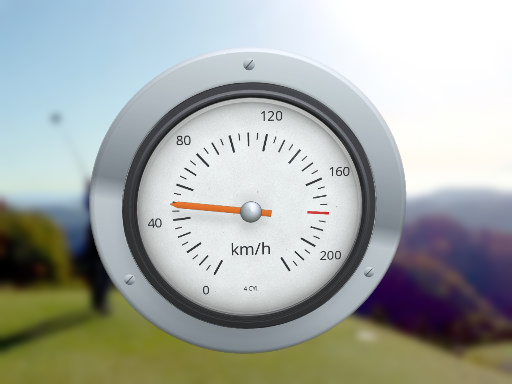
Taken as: 50 km/h
